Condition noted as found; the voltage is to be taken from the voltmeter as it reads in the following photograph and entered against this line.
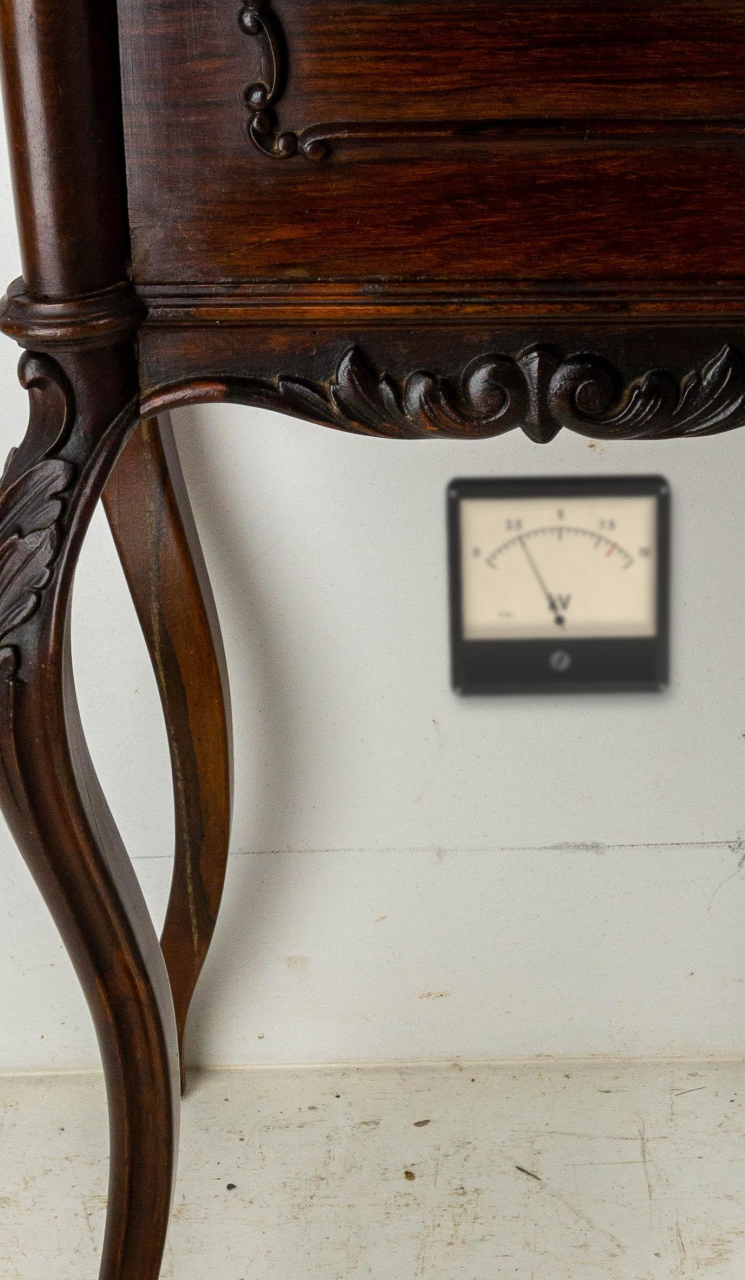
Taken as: 2.5 kV
